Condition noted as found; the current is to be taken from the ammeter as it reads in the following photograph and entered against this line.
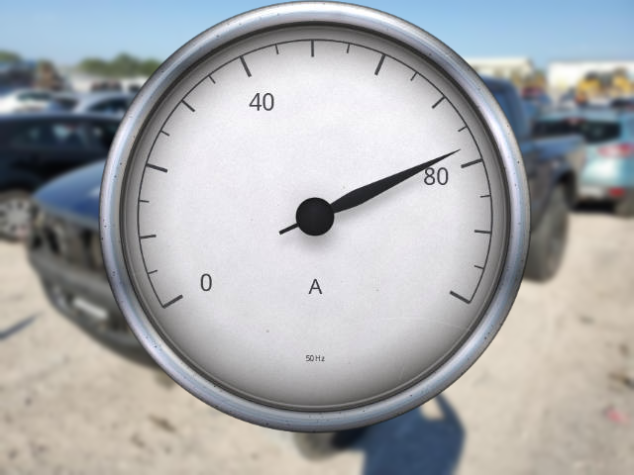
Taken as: 77.5 A
